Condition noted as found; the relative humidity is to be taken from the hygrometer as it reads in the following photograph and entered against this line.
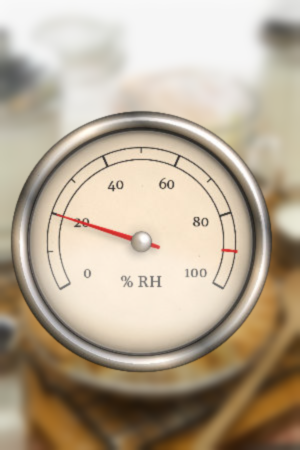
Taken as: 20 %
